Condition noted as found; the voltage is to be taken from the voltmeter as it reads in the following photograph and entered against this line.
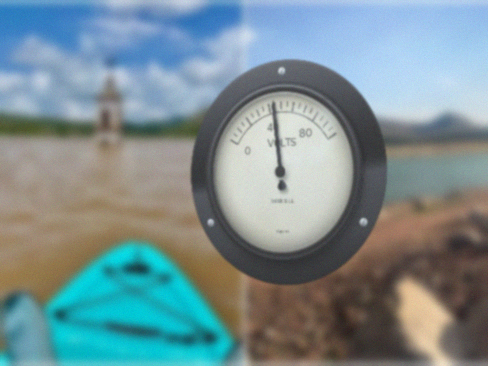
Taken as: 45 V
